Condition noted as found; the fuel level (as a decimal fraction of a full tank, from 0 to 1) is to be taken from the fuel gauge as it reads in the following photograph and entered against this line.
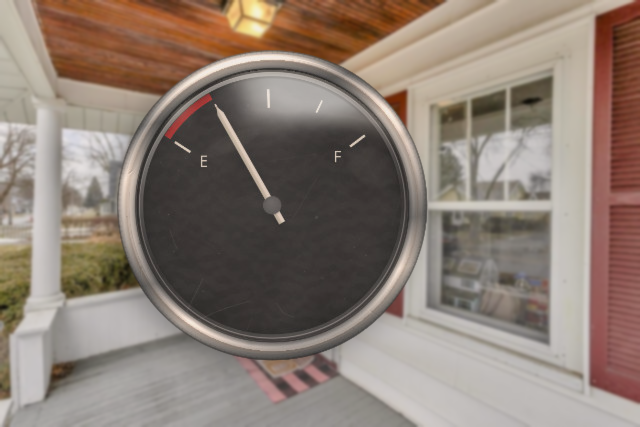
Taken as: 0.25
